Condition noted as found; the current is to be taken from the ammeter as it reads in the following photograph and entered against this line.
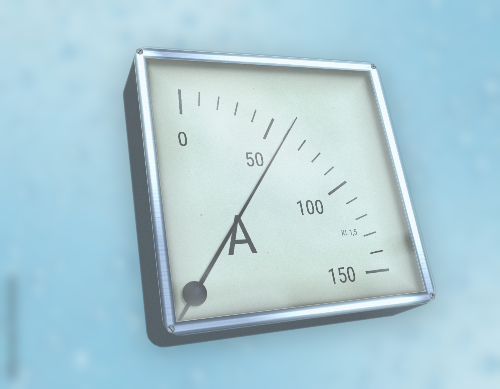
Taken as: 60 A
